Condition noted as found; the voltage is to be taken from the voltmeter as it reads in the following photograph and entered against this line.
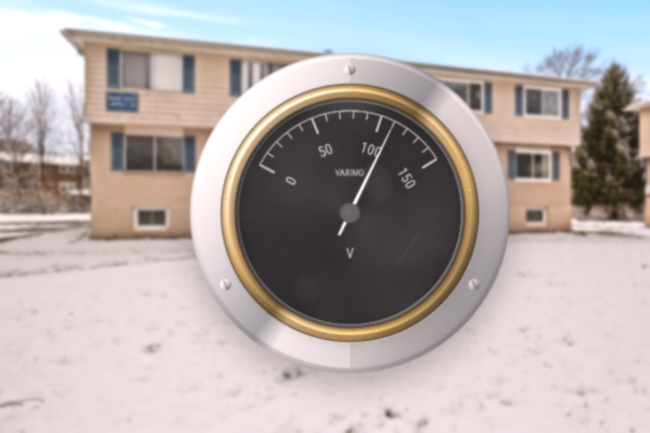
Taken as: 110 V
